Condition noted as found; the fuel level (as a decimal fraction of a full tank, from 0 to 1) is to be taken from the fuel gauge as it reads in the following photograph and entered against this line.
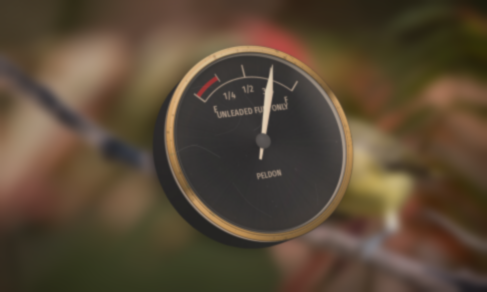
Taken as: 0.75
